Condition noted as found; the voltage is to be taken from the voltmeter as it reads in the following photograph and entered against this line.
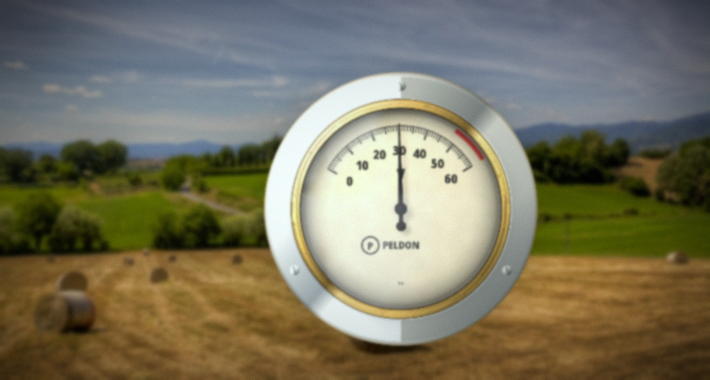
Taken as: 30 V
